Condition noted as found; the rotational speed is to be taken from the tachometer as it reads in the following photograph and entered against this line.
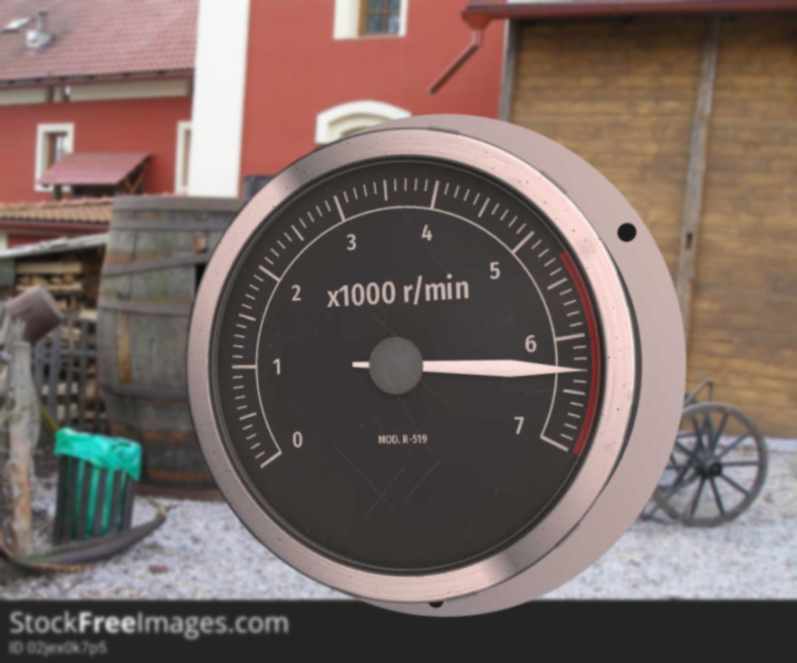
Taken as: 6300 rpm
